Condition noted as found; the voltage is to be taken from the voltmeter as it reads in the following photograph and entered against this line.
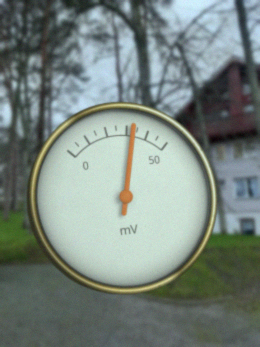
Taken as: 32.5 mV
